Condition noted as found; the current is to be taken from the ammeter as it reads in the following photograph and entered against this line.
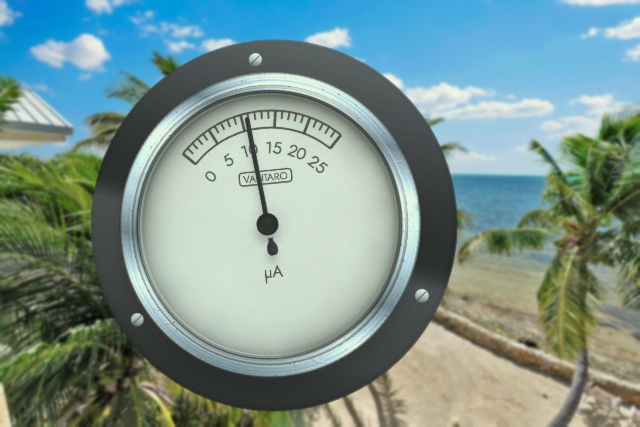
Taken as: 11 µA
